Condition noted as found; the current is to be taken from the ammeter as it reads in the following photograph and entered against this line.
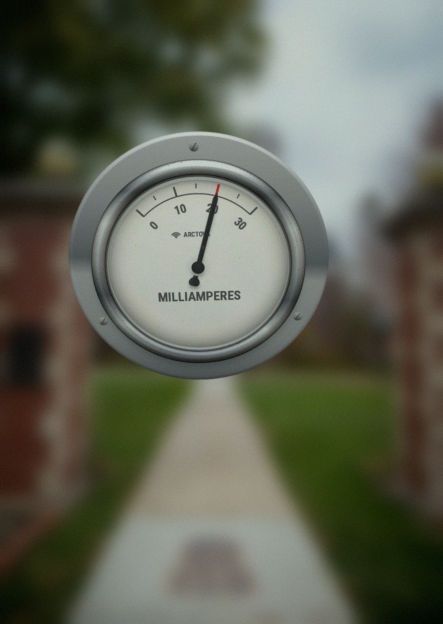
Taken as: 20 mA
